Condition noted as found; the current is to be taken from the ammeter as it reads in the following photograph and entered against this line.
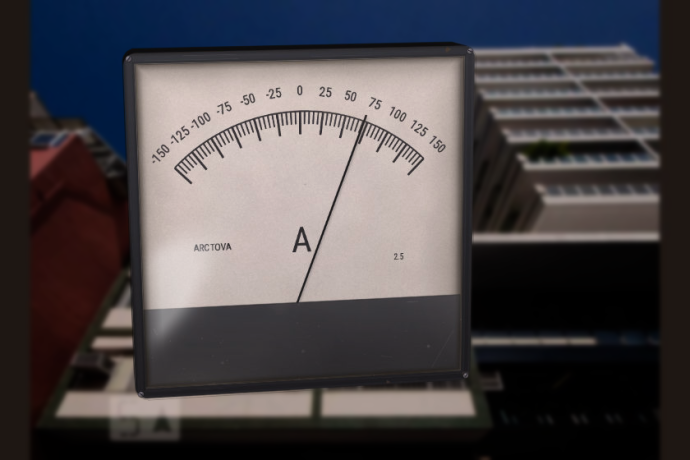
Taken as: 70 A
